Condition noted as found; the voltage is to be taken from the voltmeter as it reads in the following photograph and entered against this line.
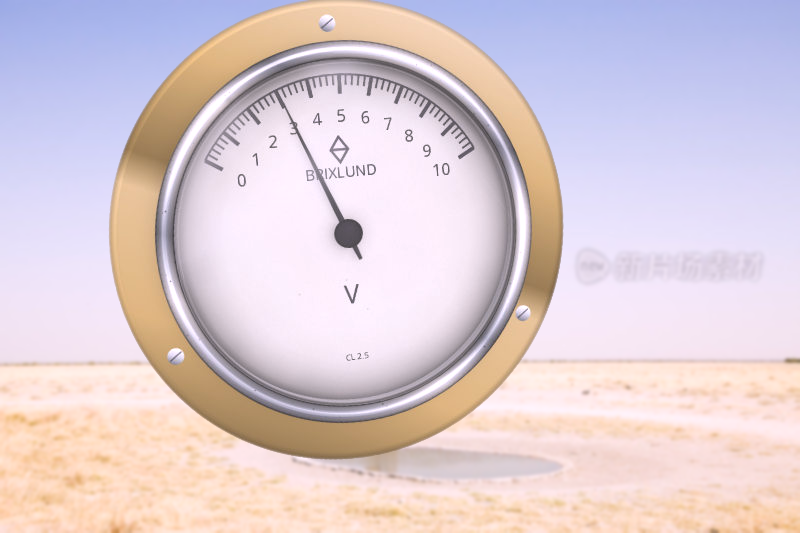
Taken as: 3 V
